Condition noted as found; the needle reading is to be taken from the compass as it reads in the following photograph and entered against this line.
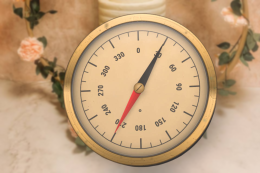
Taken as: 210 °
